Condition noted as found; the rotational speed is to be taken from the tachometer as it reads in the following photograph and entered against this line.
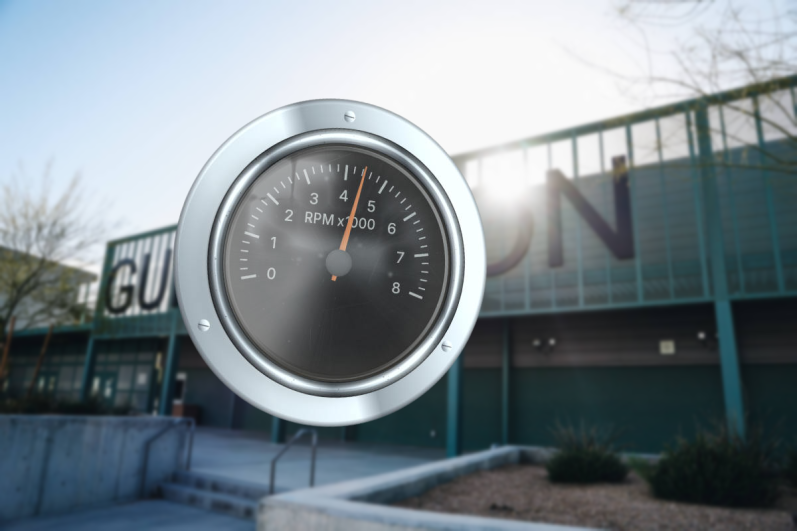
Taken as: 4400 rpm
